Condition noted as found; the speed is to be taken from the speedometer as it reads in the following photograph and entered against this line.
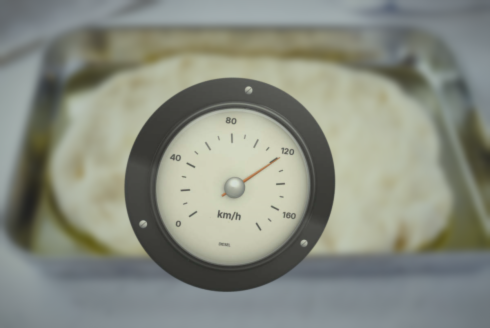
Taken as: 120 km/h
